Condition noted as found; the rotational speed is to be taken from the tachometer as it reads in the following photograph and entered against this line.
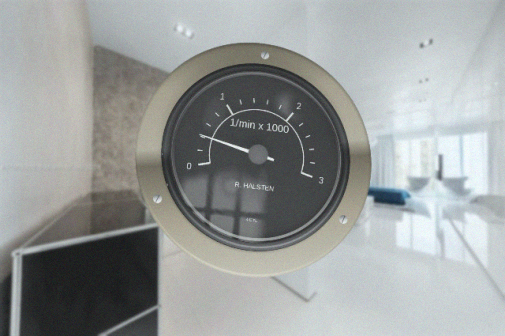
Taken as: 400 rpm
